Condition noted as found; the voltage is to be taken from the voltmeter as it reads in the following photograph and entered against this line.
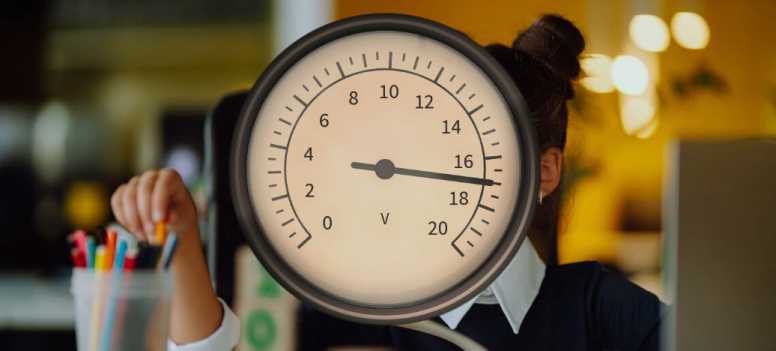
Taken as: 17 V
